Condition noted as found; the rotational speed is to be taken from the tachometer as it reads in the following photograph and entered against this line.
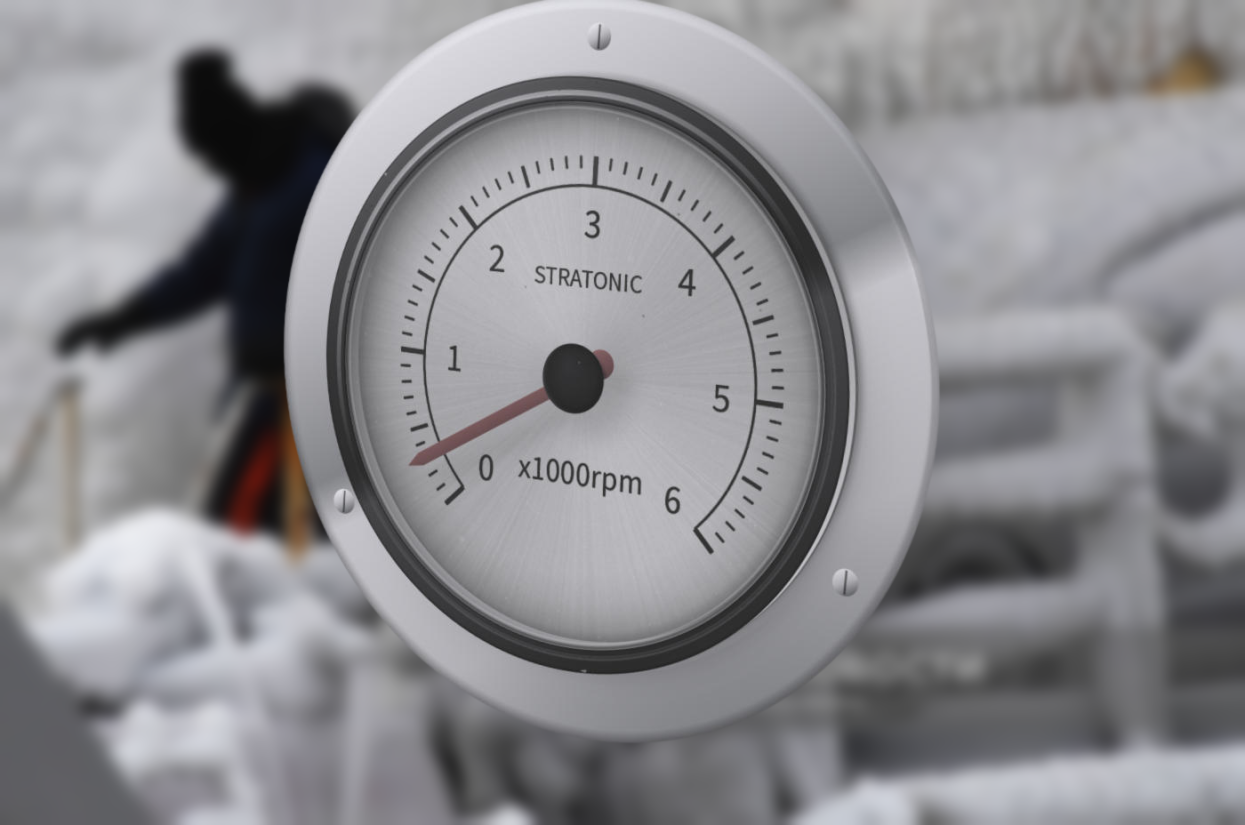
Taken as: 300 rpm
